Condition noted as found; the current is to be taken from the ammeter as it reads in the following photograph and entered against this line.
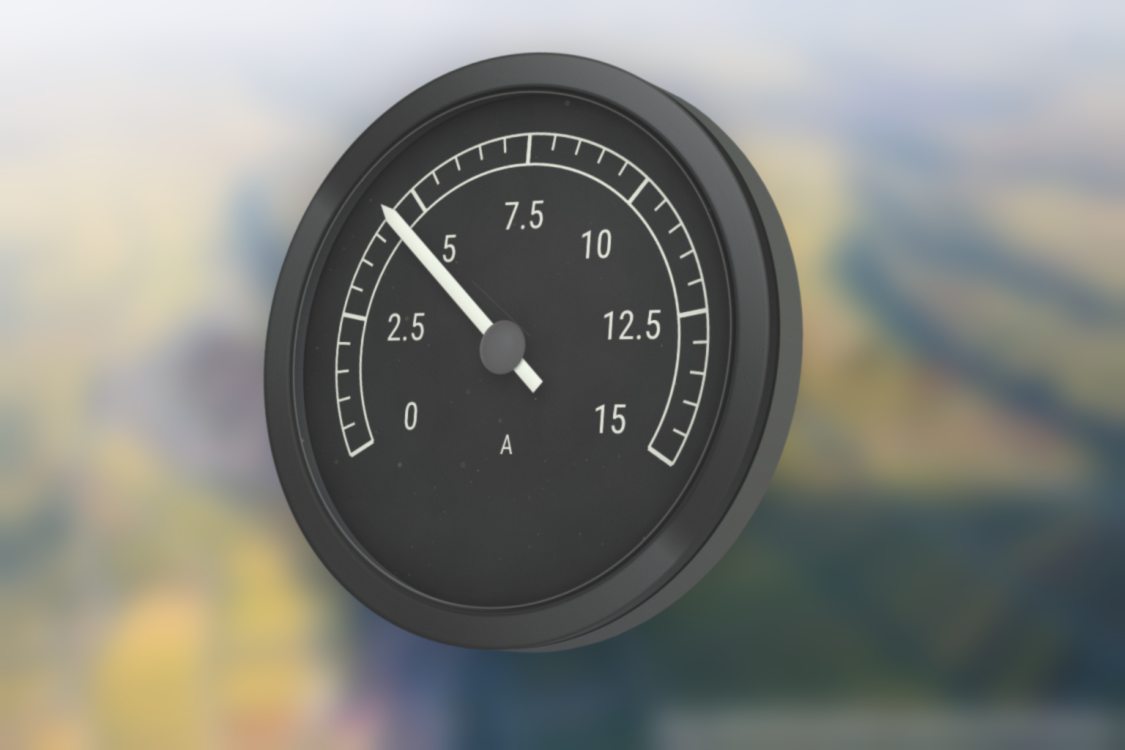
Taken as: 4.5 A
